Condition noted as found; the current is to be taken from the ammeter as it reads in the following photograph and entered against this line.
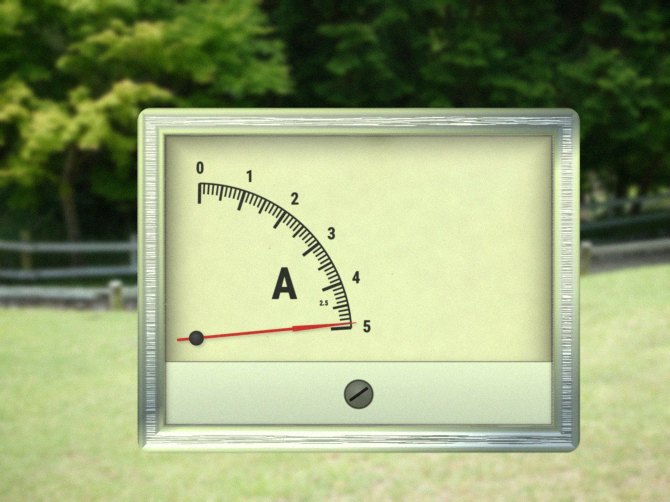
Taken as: 4.9 A
